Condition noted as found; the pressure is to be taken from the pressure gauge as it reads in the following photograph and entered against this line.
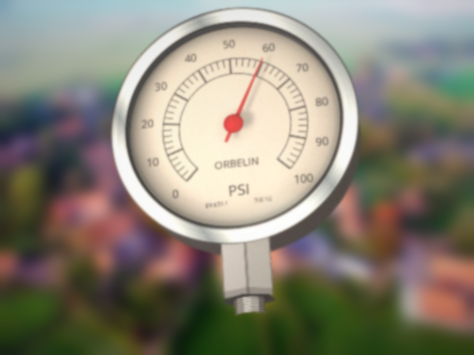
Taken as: 60 psi
